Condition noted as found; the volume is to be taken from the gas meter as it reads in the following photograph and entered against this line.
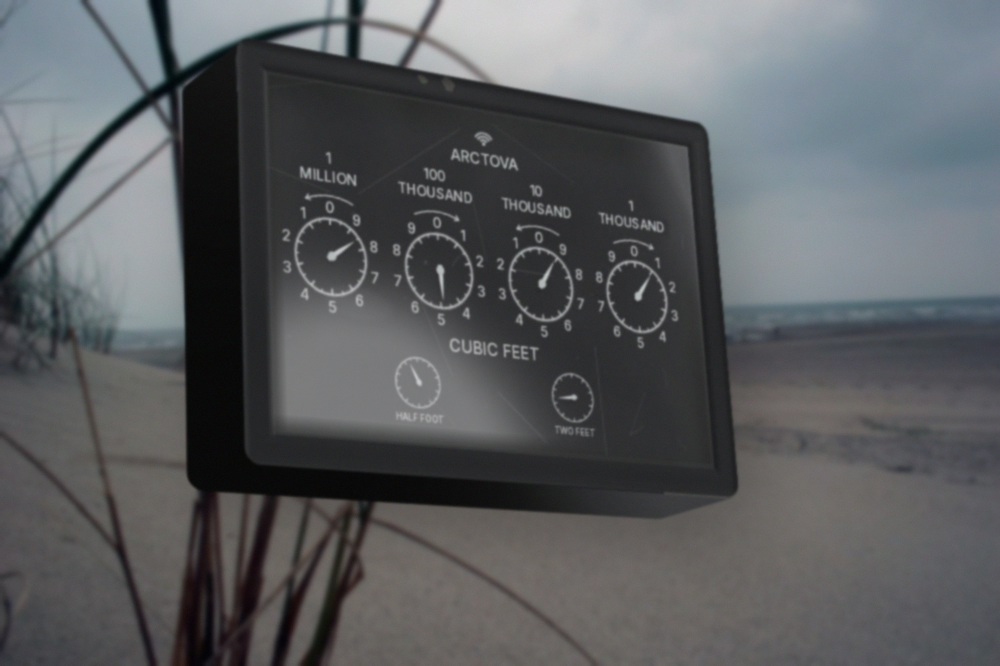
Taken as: 849100 ft³
